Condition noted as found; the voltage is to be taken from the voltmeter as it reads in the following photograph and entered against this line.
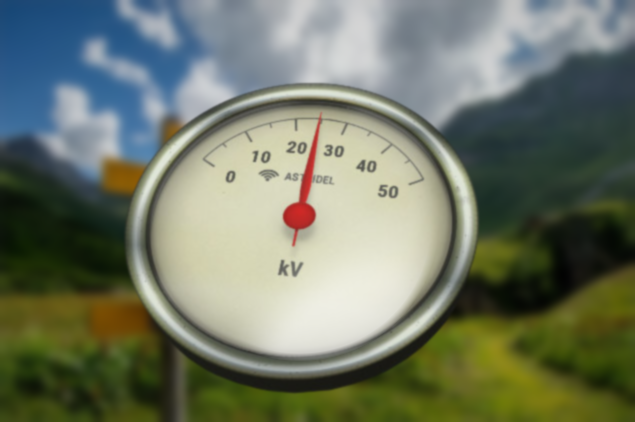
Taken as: 25 kV
